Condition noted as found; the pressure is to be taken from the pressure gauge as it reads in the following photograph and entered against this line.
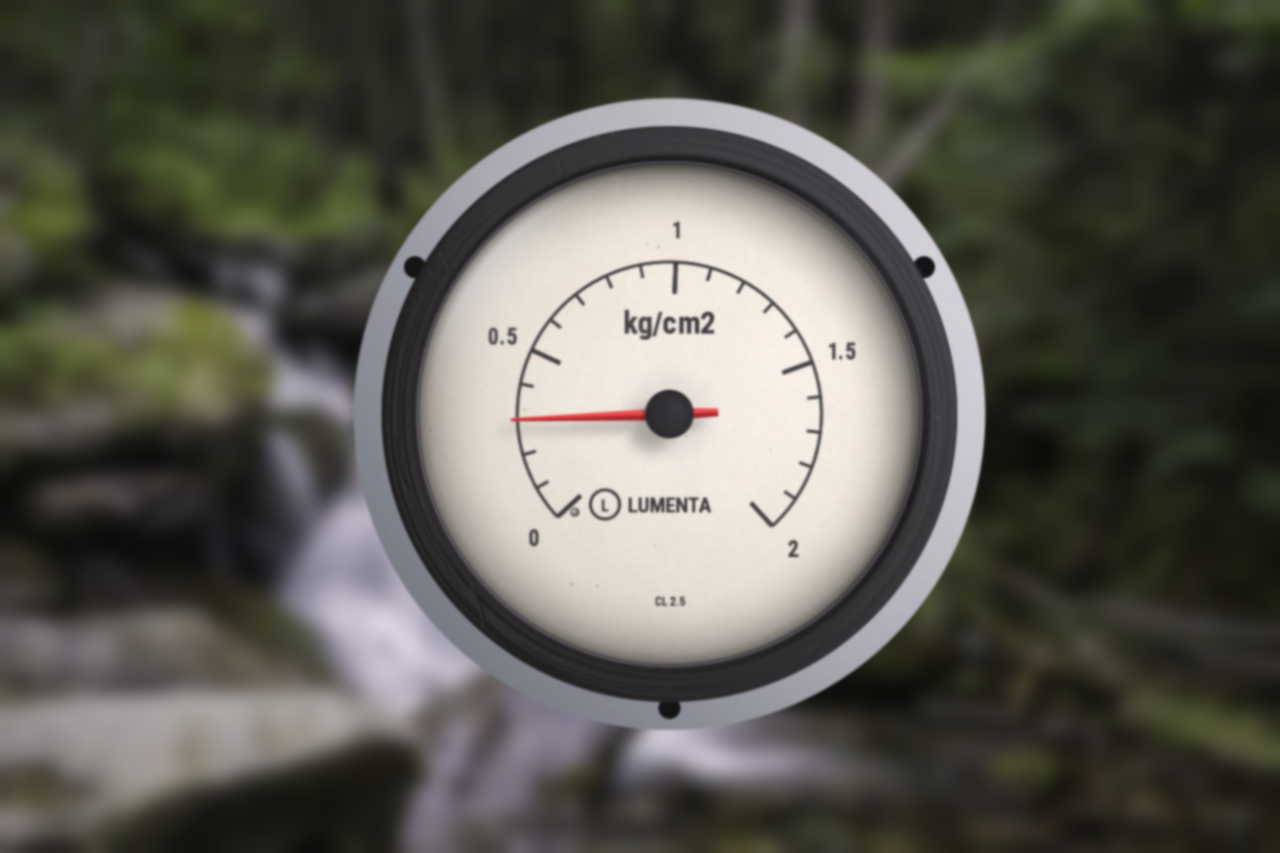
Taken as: 0.3 kg/cm²
